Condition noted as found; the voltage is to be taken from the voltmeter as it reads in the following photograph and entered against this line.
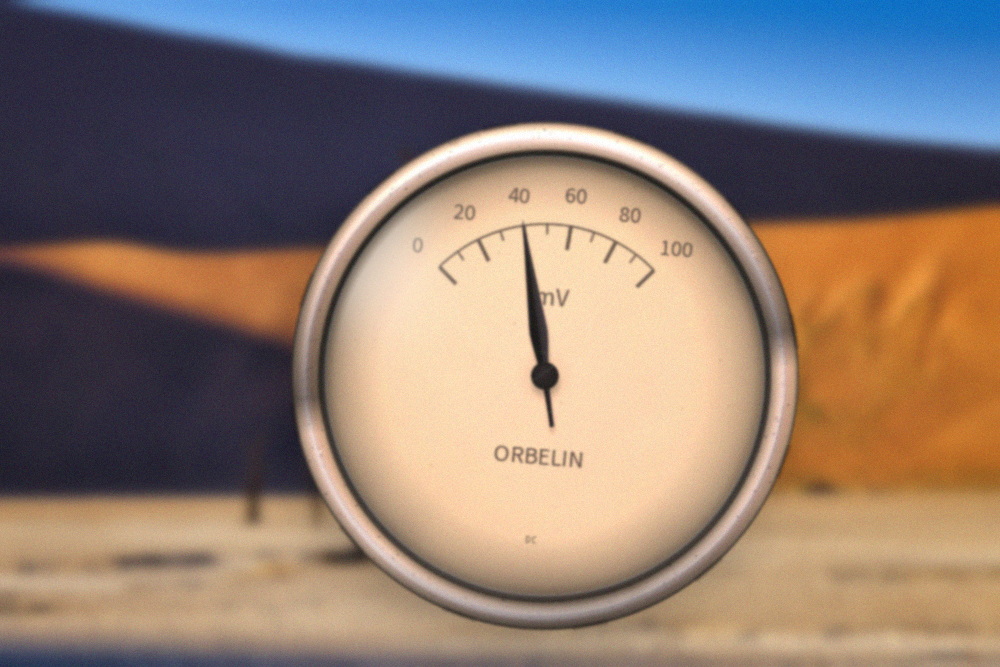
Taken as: 40 mV
